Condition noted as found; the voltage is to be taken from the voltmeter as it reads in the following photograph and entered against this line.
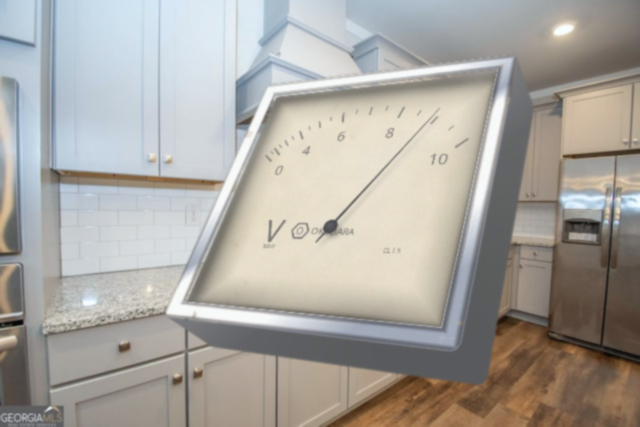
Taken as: 9 V
